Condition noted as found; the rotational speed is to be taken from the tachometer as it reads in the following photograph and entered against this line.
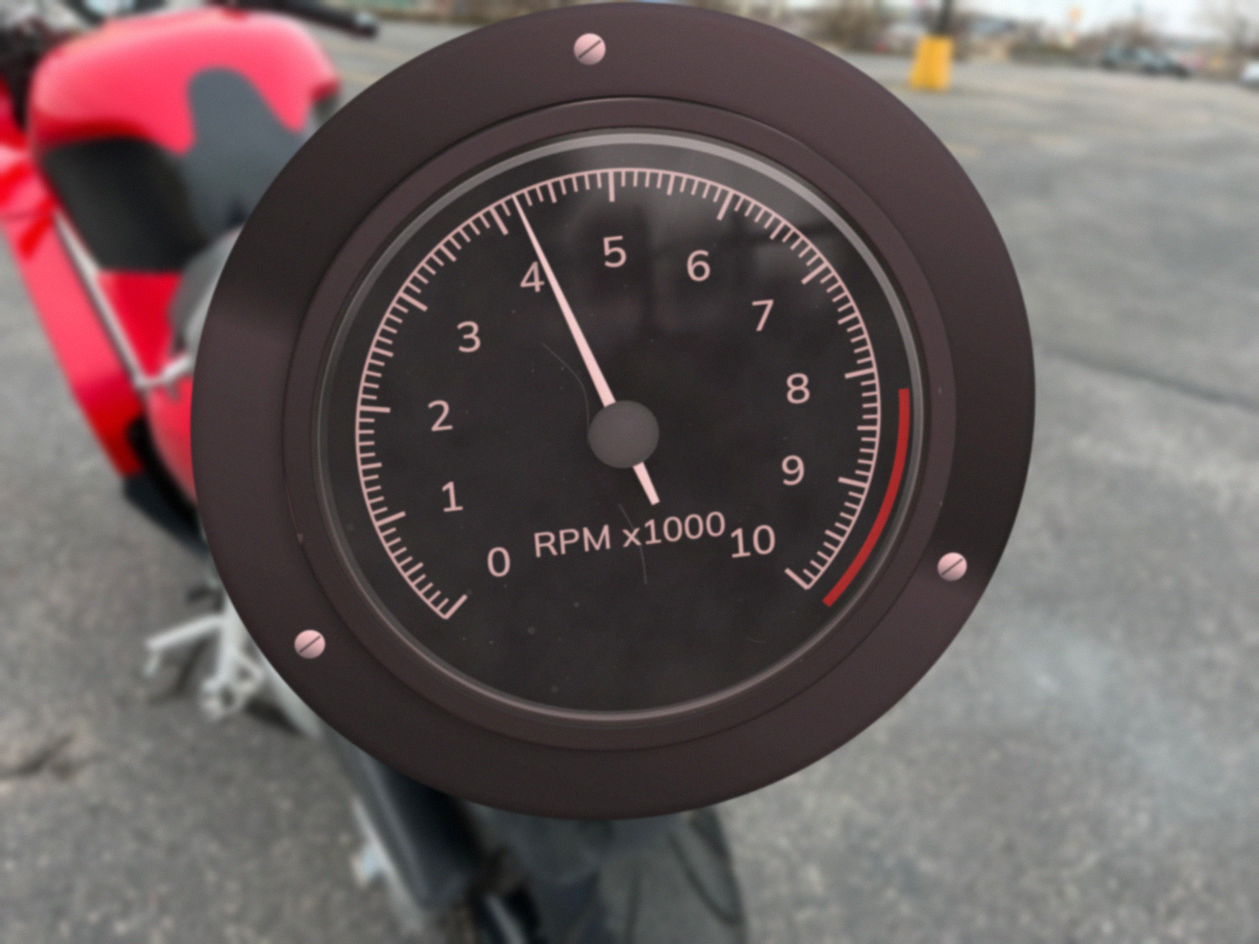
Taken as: 4200 rpm
